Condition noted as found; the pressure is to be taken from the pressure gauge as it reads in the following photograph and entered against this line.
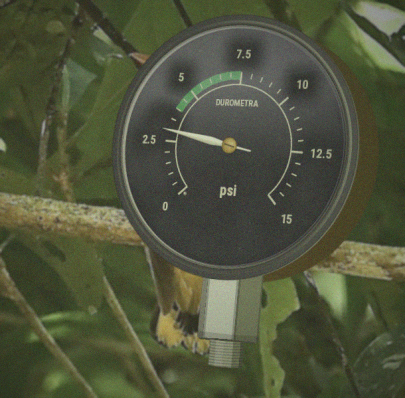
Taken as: 3 psi
